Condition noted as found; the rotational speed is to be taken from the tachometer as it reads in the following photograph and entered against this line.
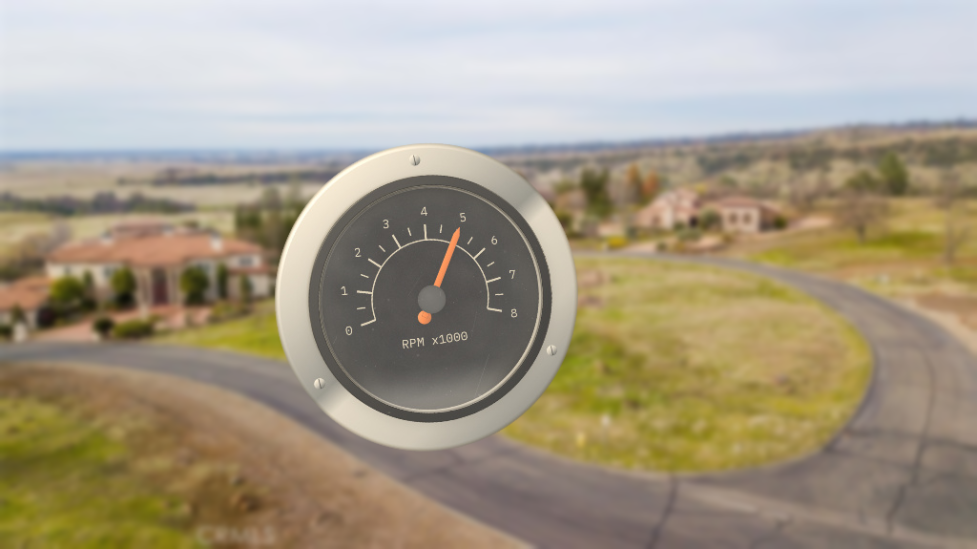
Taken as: 5000 rpm
